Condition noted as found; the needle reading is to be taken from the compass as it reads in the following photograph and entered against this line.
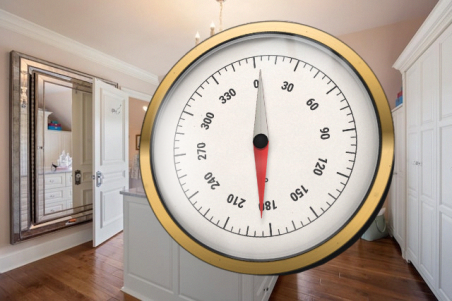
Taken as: 185 °
